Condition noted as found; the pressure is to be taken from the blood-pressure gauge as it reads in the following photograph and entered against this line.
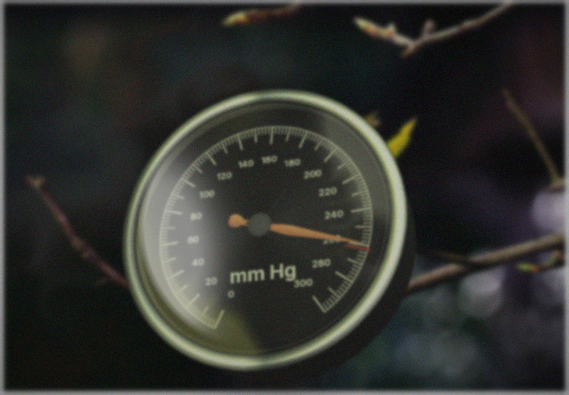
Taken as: 260 mmHg
